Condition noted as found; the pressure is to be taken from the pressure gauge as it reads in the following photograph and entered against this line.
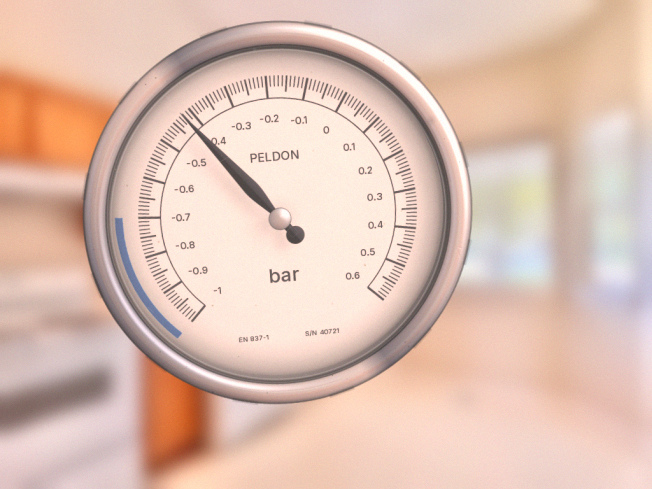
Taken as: -0.42 bar
